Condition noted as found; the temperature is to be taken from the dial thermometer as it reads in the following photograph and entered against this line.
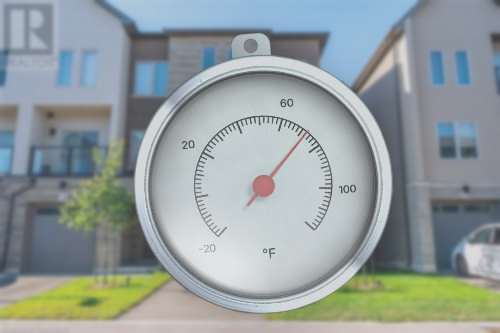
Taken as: 72 °F
